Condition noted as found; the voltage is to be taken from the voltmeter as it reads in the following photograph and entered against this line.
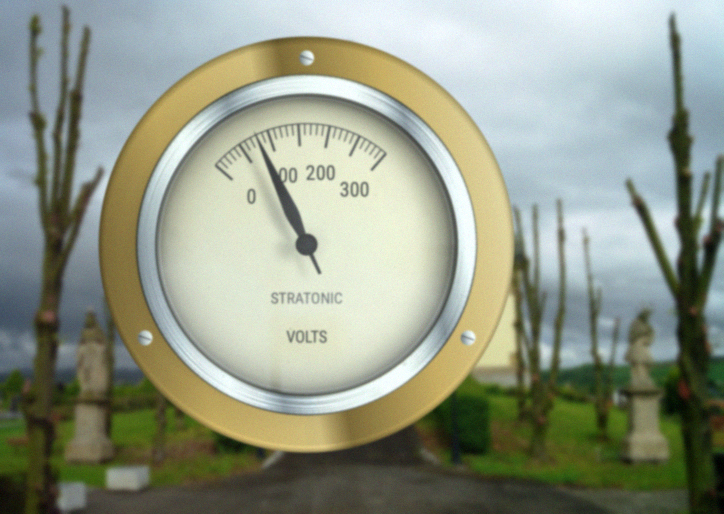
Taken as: 80 V
